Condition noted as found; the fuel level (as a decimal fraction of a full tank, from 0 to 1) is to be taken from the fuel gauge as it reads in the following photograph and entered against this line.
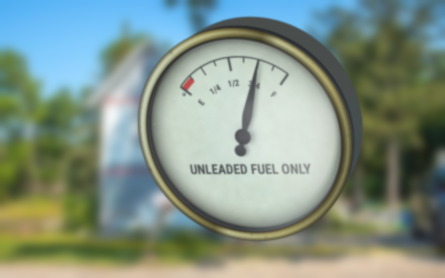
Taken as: 0.75
